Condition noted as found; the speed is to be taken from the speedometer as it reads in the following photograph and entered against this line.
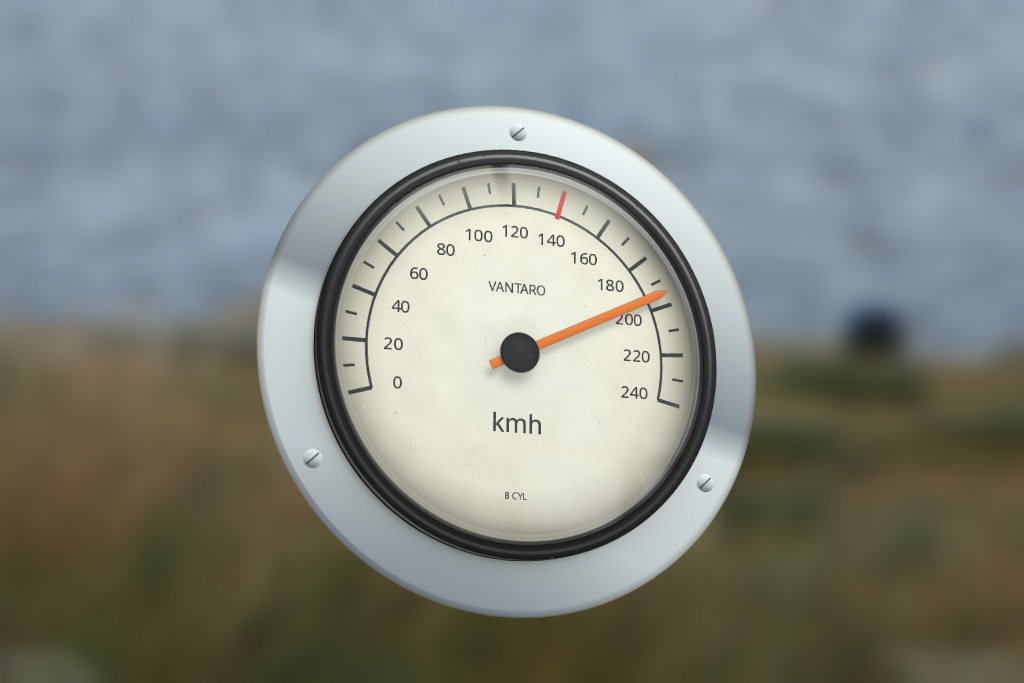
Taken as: 195 km/h
